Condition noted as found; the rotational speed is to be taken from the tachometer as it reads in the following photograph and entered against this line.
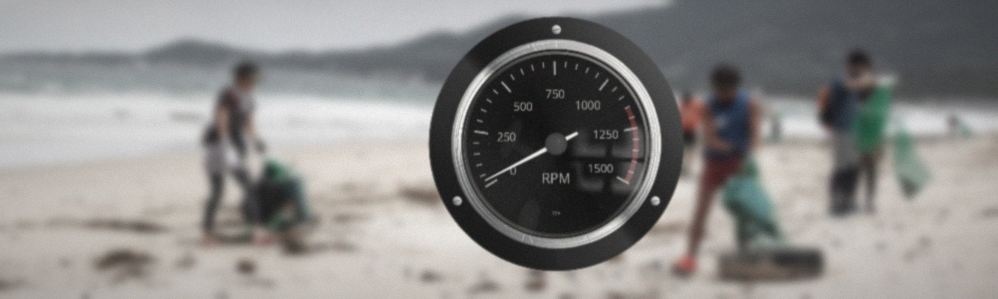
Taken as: 25 rpm
